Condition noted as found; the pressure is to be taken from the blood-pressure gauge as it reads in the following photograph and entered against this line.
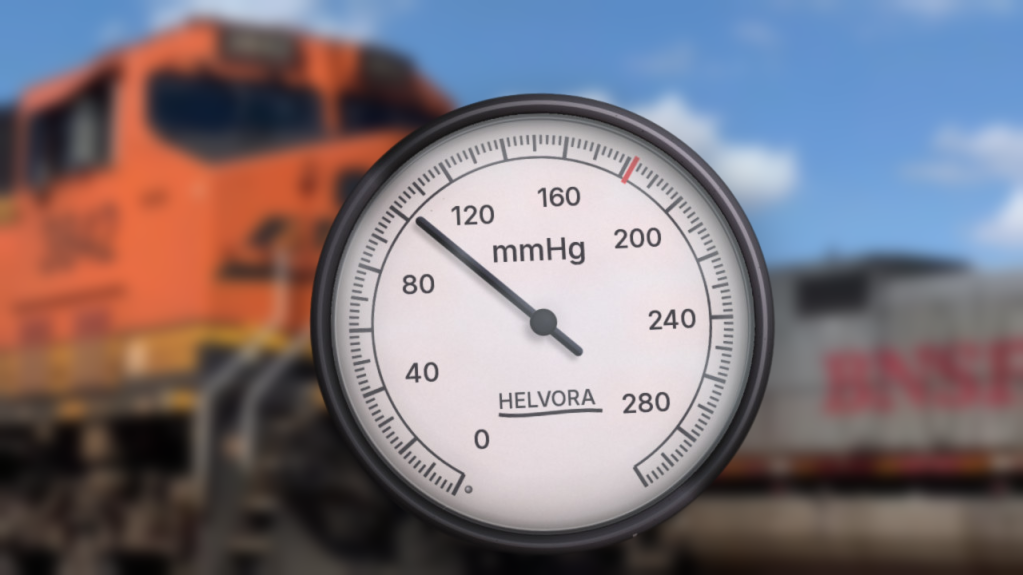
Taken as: 102 mmHg
